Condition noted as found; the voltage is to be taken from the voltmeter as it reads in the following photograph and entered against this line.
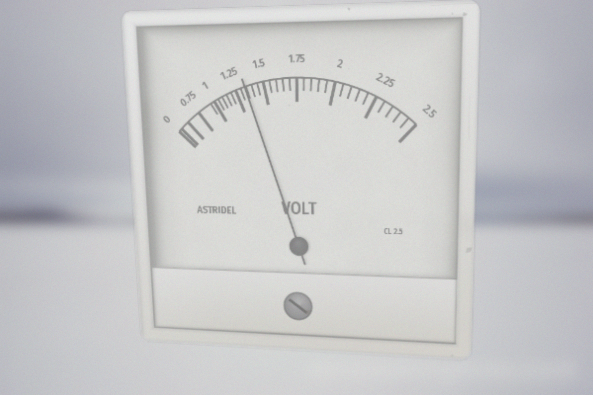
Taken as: 1.35 V
